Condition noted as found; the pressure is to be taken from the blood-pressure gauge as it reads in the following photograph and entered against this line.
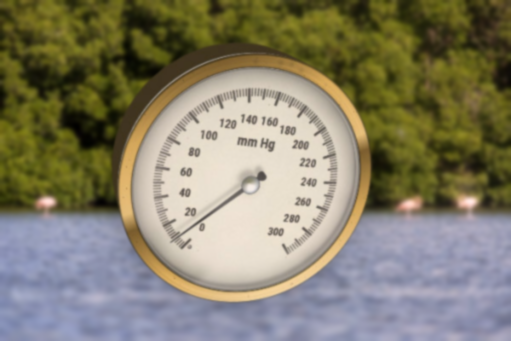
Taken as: 10 mmHg
